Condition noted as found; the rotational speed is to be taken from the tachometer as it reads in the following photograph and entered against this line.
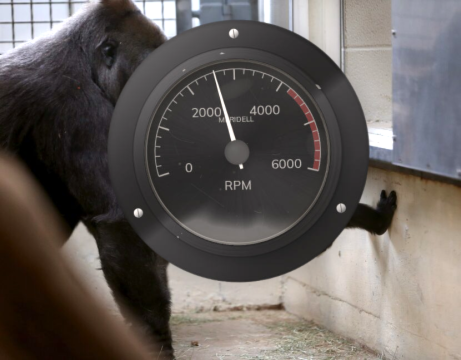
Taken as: 2600 rpm
